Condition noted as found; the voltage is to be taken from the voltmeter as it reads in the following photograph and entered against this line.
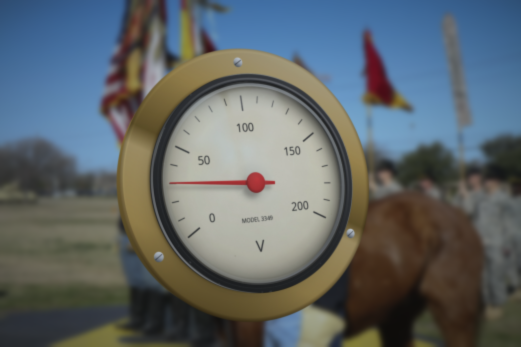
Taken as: 30 V
